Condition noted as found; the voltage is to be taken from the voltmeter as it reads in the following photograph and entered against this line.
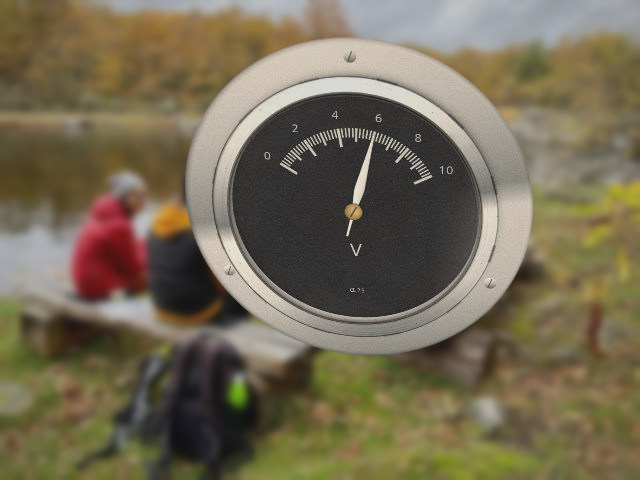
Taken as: 6 V
